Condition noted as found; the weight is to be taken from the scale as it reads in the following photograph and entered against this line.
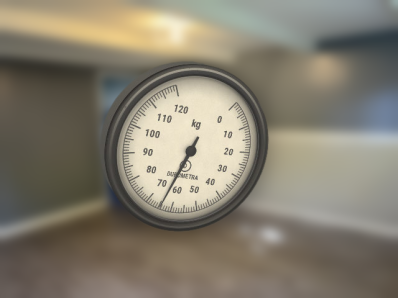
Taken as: 65 kg
